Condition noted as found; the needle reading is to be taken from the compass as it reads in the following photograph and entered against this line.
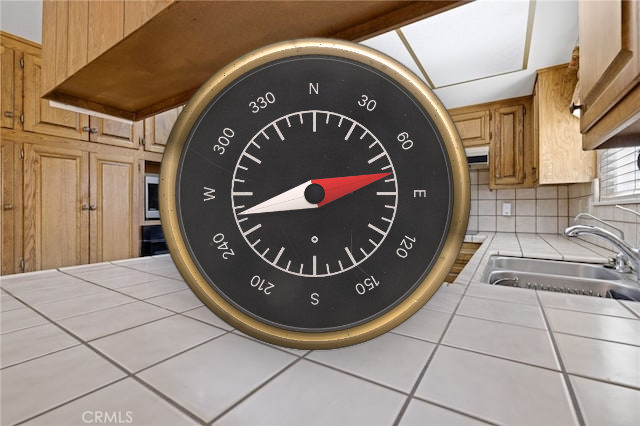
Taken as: 75 °
